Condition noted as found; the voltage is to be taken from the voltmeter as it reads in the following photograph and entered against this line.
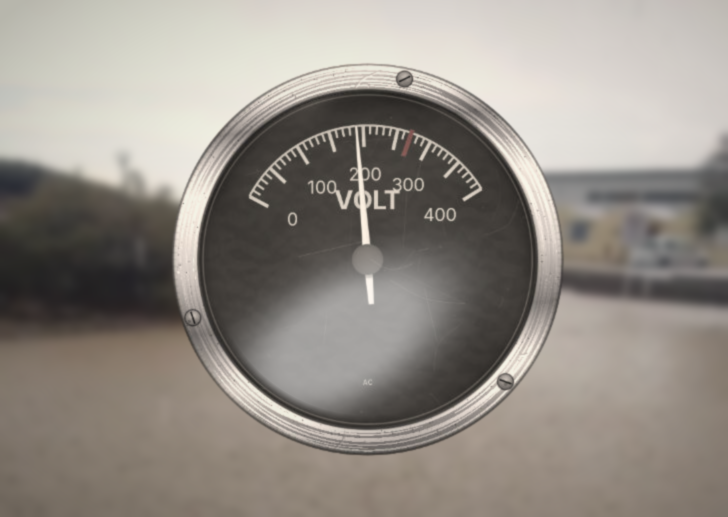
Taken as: 190 V
